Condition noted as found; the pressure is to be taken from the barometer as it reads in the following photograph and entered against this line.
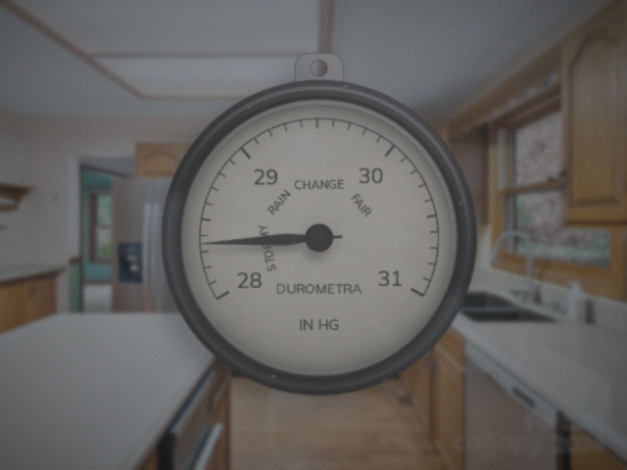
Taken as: 28.35 inHg
